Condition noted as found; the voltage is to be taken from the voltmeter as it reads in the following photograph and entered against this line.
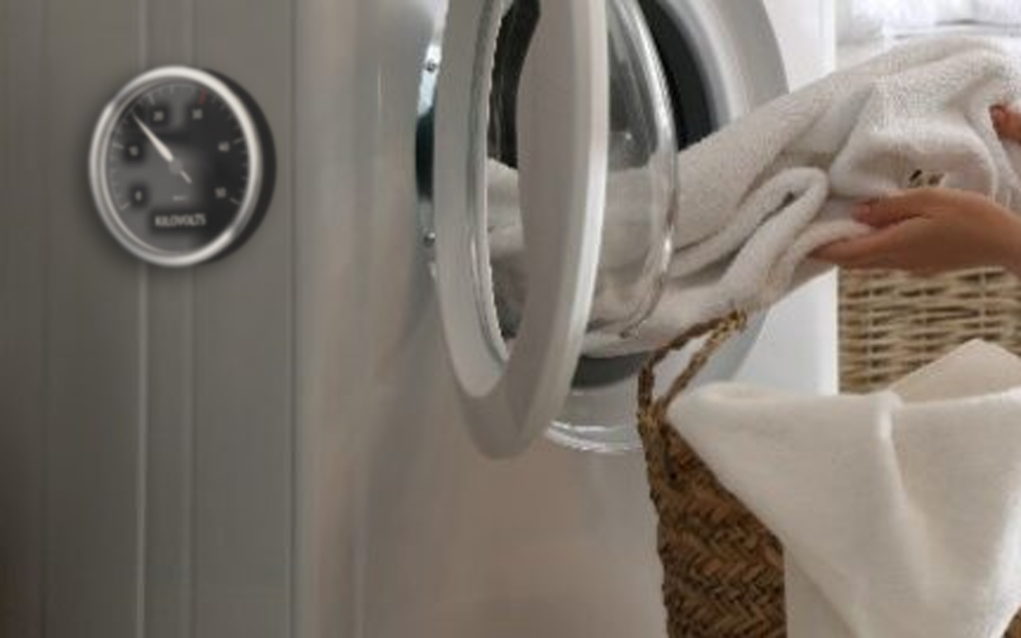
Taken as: 16 kV
